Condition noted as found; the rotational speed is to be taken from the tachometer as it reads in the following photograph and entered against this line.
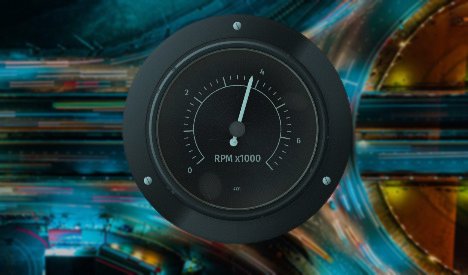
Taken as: 3800 rpm
